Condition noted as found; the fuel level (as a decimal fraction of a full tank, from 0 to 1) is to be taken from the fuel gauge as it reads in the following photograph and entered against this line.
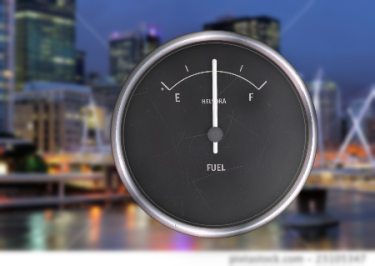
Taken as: 0.5
